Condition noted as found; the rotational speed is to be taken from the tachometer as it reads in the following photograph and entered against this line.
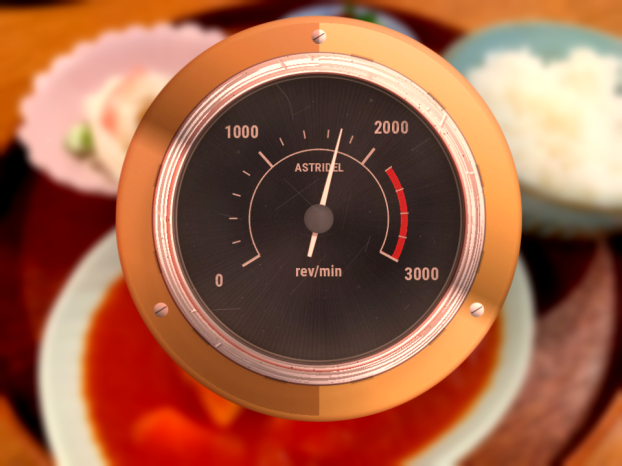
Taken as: 1700 rpm
